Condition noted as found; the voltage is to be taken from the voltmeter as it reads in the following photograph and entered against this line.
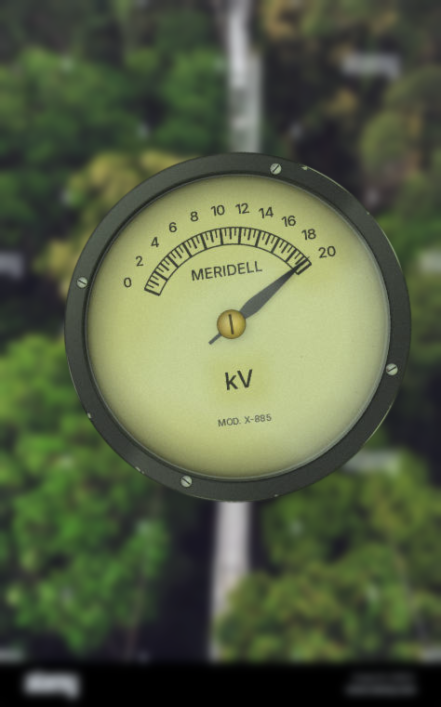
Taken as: 19.5 kV
